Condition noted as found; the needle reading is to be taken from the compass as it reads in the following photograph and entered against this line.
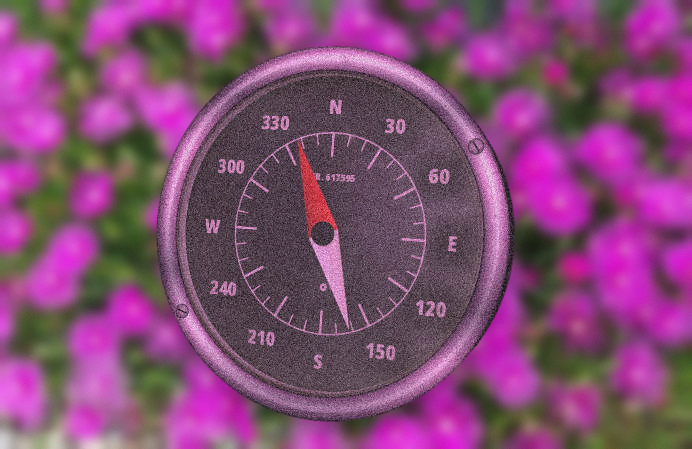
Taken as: 340 °
